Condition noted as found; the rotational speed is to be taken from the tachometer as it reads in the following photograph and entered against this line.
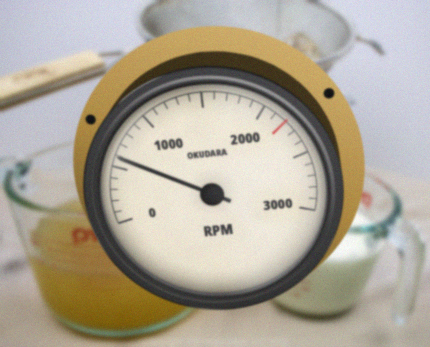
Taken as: 600 rpm
